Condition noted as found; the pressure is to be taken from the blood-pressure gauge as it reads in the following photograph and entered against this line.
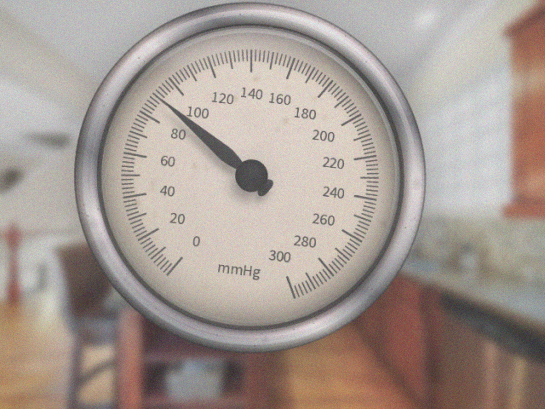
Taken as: 90 mmHg
